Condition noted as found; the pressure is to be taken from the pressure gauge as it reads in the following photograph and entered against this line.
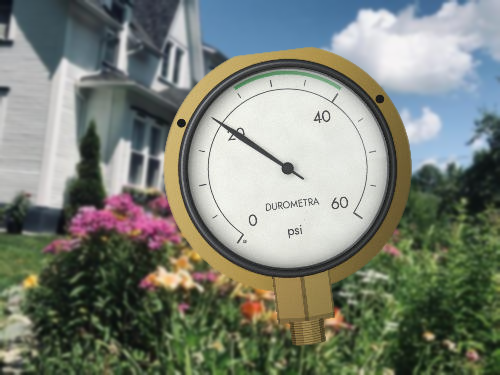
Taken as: 20 psi
